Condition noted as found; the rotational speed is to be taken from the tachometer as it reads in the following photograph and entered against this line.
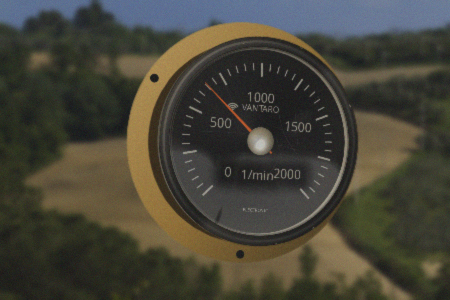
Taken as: 650 rpm
